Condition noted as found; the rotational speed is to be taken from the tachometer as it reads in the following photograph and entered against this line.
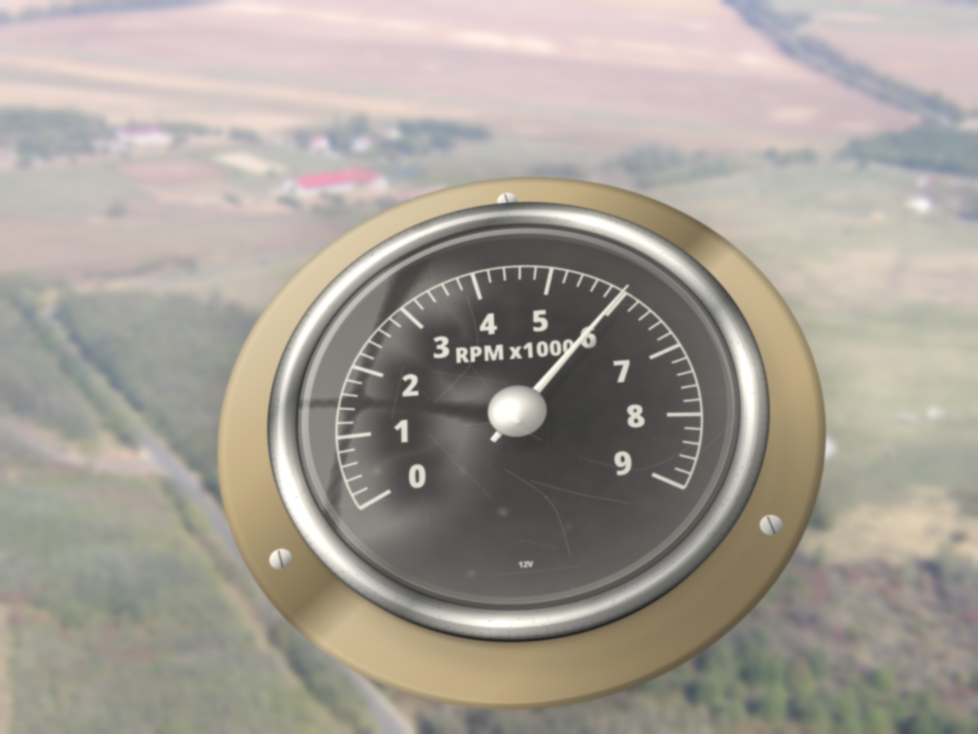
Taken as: 6000 rpm
